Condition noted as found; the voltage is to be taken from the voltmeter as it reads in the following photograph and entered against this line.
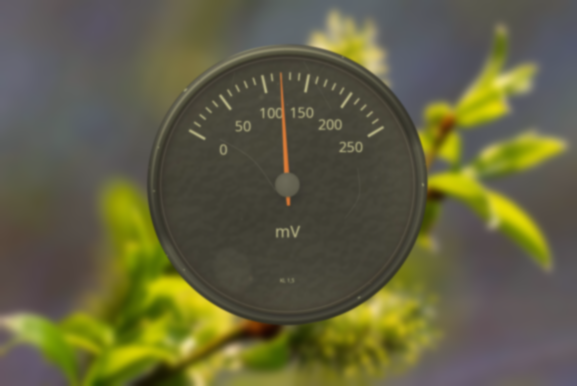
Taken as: 120 mV
